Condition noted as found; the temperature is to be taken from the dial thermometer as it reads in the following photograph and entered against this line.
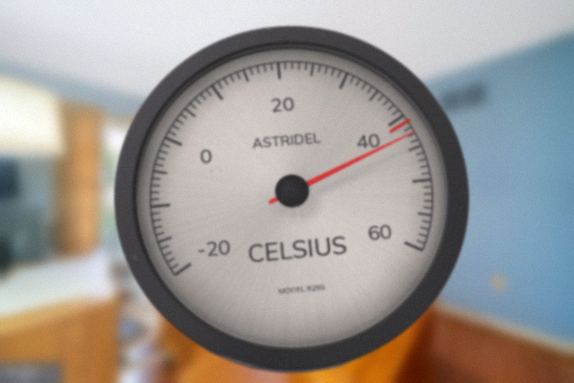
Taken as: 43 °C
